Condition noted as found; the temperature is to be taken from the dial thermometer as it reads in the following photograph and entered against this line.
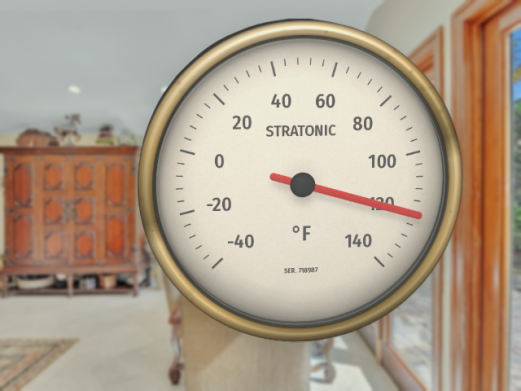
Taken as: 120 °F
